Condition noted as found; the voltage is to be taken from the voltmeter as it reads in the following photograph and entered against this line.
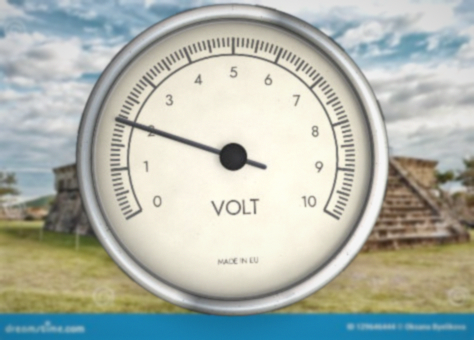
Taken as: 2 V
